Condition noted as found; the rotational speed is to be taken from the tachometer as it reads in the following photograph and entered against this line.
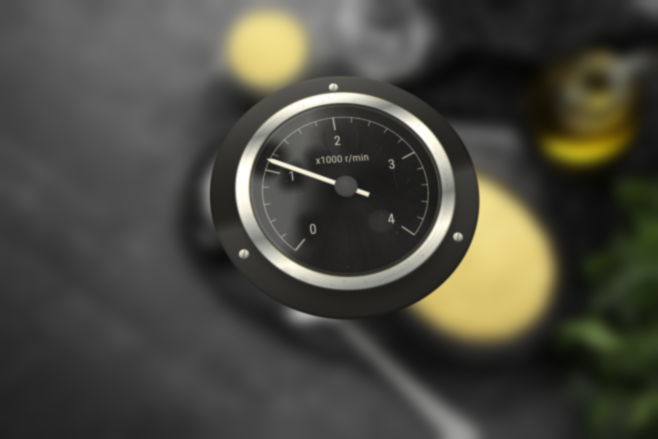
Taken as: 1100 rpm
